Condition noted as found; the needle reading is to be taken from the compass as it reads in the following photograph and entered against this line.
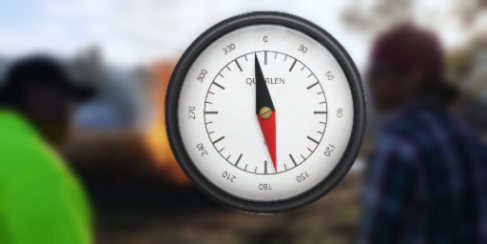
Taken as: 170 °
